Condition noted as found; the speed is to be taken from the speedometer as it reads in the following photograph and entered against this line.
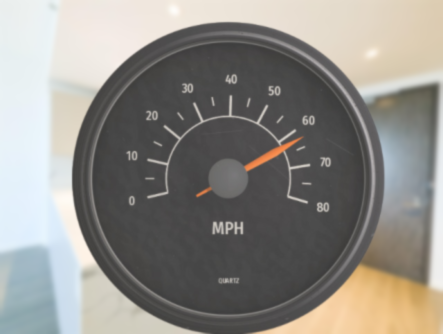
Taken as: 62.5 mph
